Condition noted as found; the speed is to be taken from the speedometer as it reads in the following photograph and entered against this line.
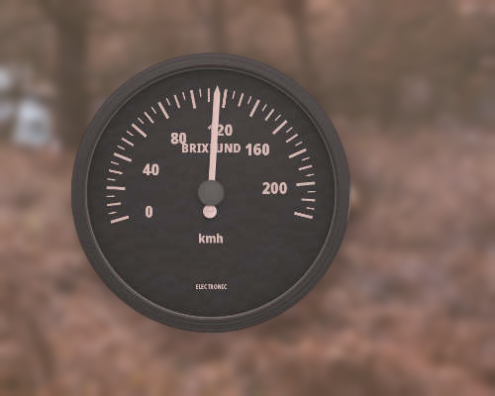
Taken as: 115 km/h
